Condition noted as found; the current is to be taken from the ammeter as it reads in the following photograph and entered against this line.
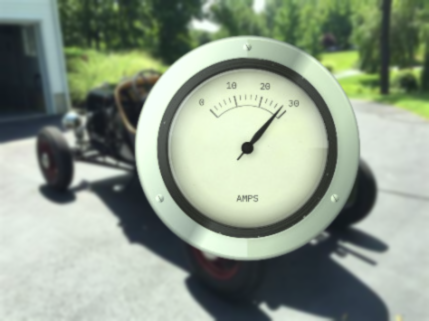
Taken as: 28 A
